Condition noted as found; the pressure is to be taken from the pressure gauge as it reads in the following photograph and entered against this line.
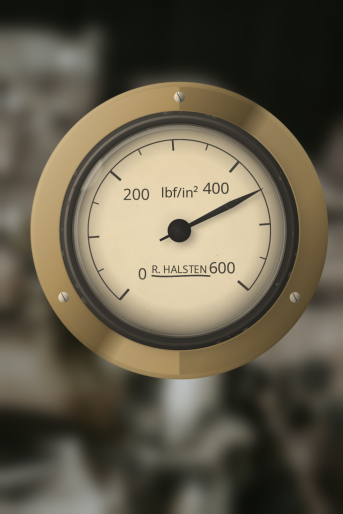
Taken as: 450 psi
